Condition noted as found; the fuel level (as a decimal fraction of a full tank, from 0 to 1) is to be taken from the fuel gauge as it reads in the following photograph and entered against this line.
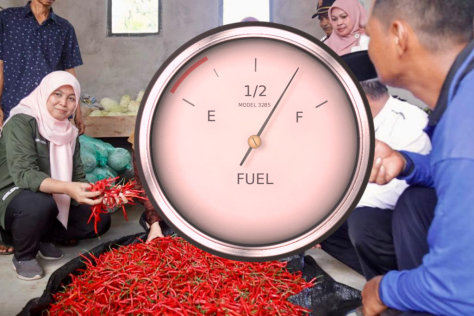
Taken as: 0.75
